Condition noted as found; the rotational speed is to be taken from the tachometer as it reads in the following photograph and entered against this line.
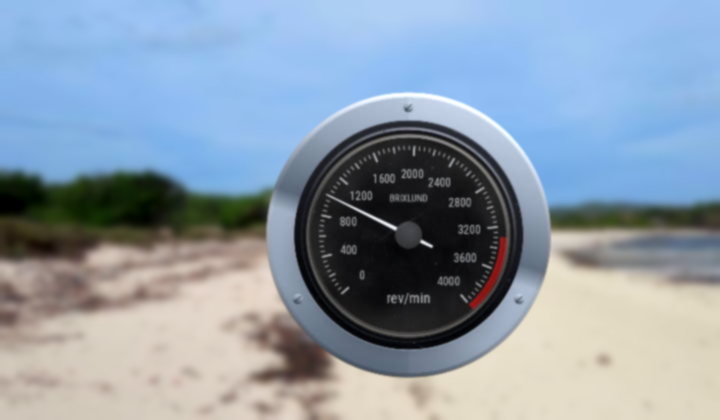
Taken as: 1000 rpm
